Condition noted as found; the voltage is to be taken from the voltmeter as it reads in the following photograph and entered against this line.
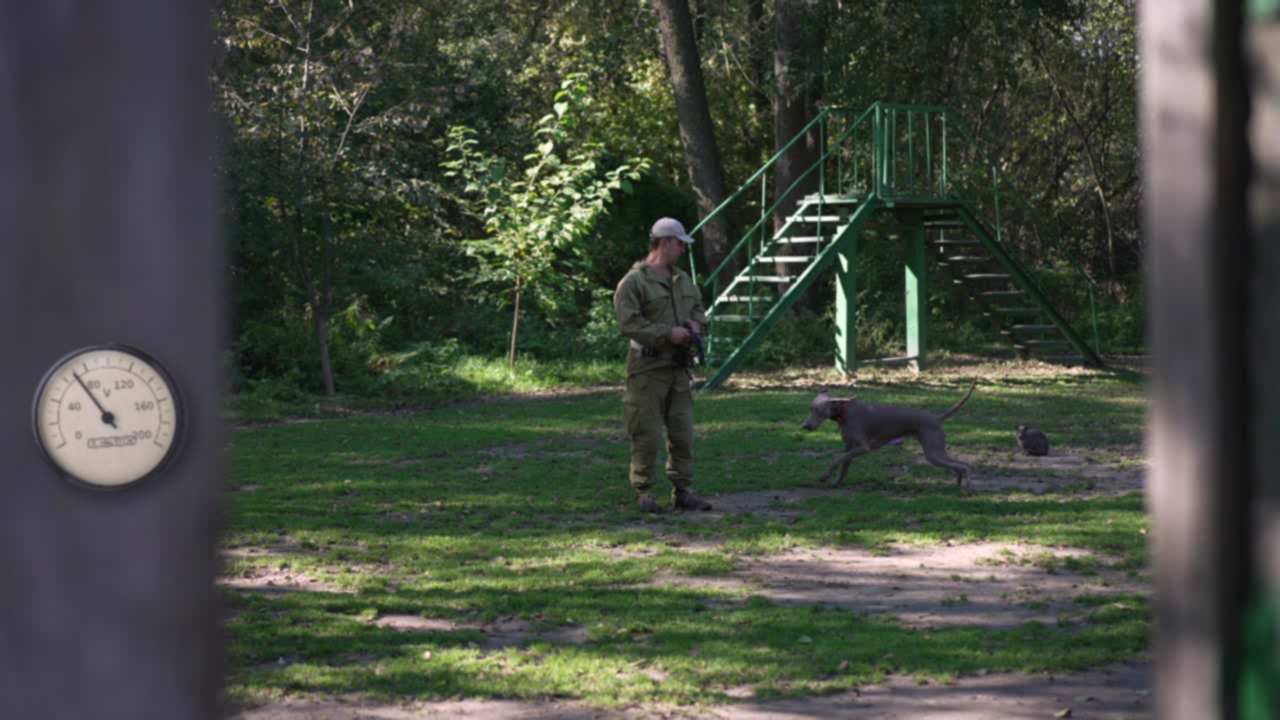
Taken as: 70 V
